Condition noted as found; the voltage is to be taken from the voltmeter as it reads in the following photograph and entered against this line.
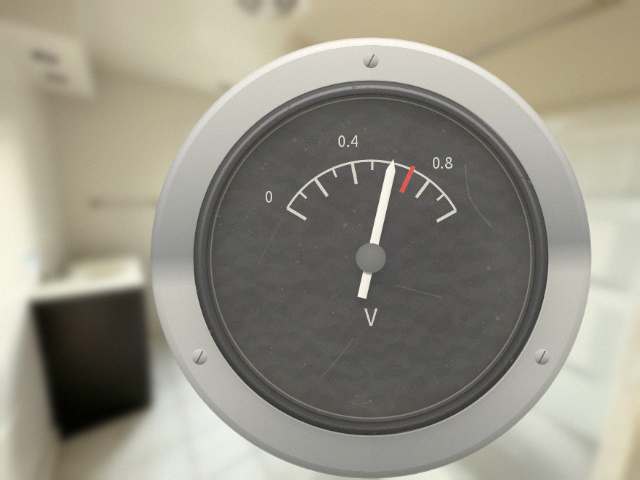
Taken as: 0.6 V
